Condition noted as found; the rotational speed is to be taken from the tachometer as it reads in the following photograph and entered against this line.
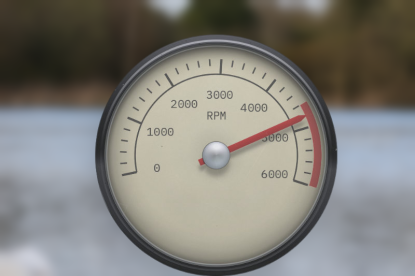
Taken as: 4800 rpm
